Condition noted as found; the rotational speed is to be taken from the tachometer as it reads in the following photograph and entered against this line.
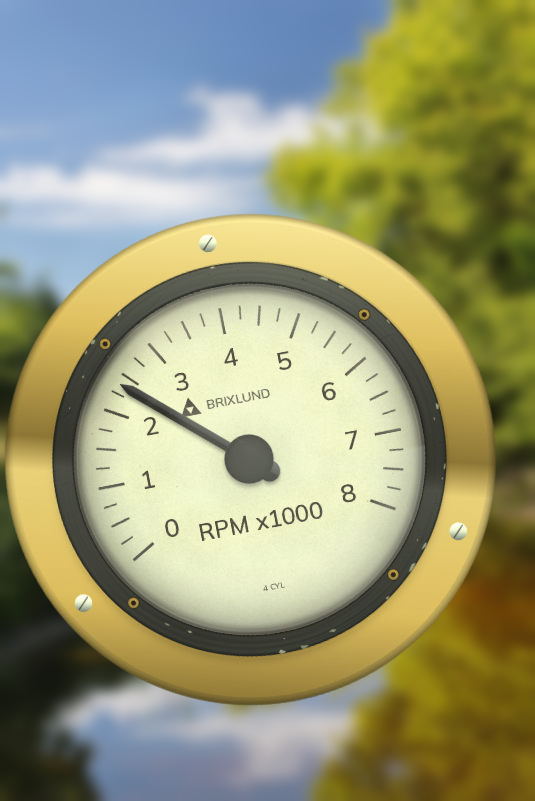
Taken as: 2375 rpm
